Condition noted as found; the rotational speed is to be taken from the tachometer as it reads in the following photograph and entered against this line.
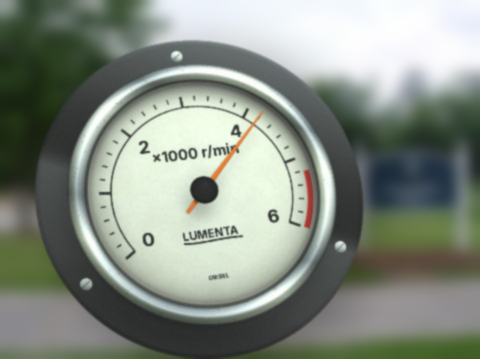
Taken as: 4200 rpm
